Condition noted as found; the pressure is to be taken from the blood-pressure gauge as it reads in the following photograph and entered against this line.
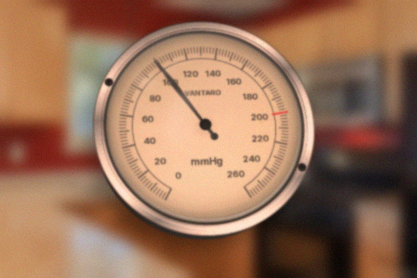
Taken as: 100 mmHg
